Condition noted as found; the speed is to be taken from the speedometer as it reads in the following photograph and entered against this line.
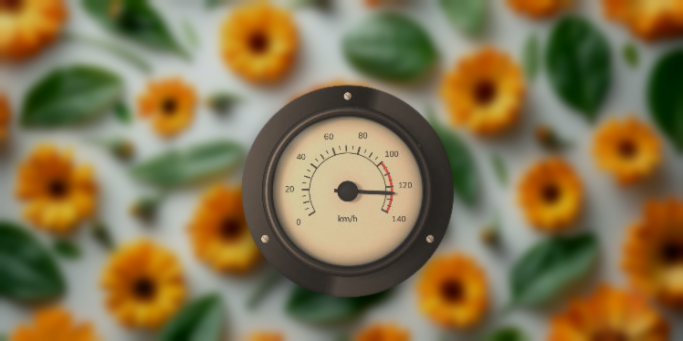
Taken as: 125 km/h
